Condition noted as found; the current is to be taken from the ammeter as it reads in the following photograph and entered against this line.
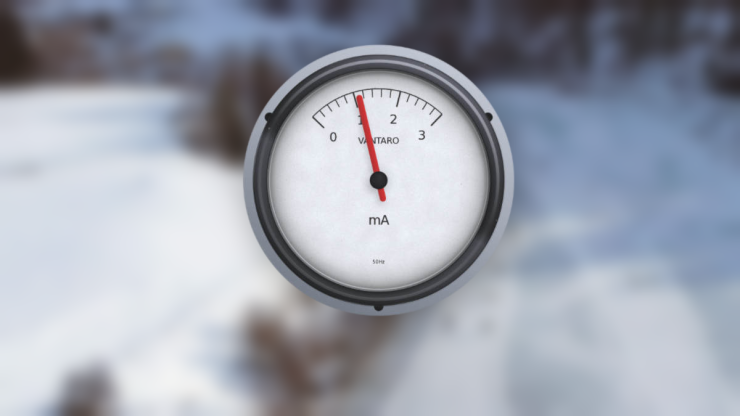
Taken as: 1.1 mA
